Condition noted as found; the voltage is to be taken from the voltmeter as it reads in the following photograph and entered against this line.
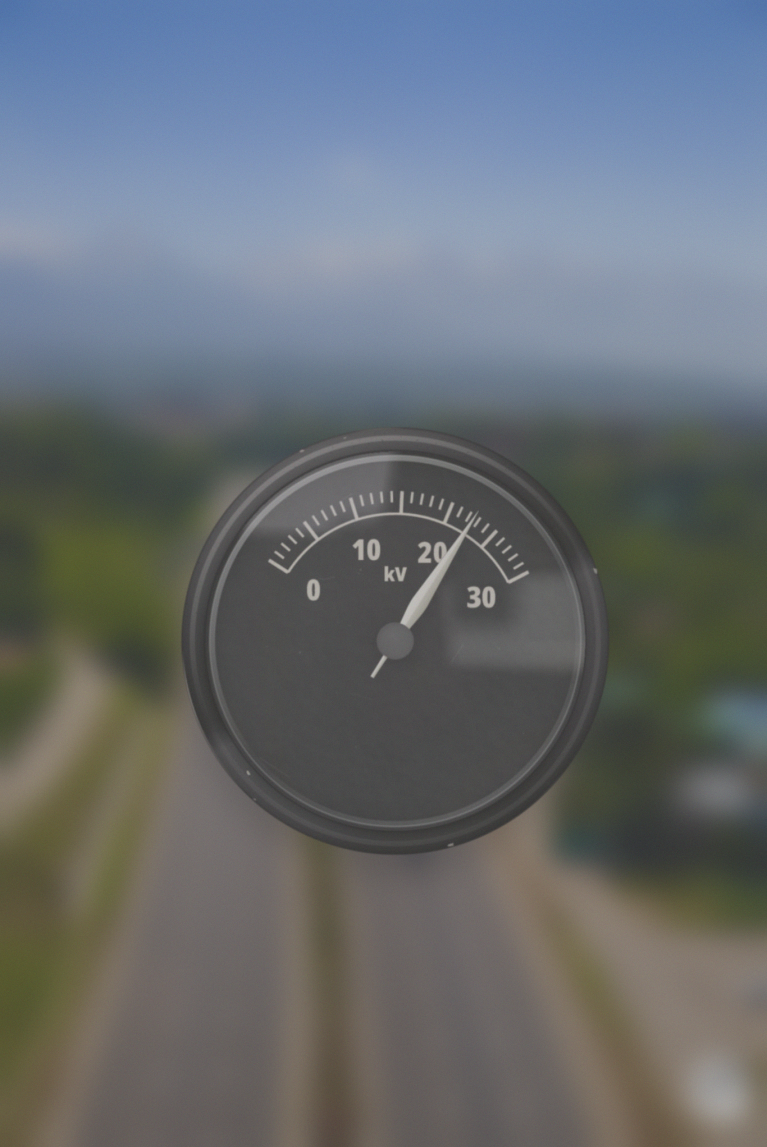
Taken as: 22.5 kV
